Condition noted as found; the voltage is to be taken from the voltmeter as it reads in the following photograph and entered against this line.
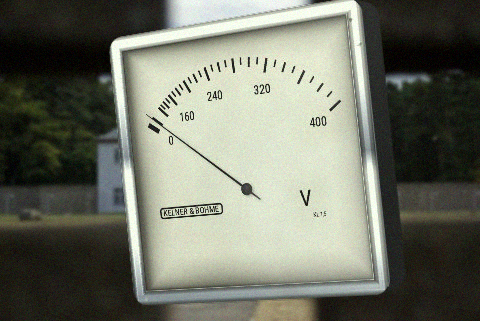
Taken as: 80 V
